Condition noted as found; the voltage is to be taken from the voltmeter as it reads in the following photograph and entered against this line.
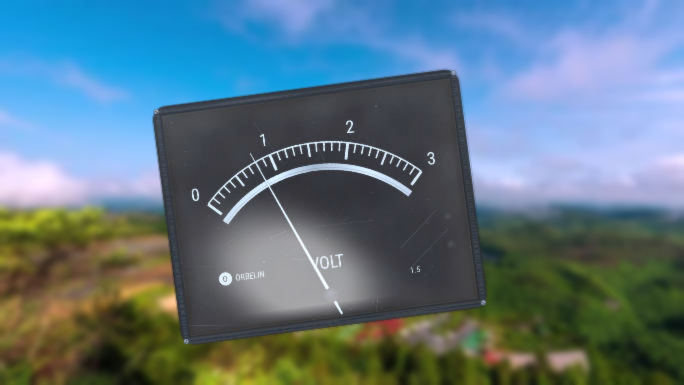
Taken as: 0.8 V
